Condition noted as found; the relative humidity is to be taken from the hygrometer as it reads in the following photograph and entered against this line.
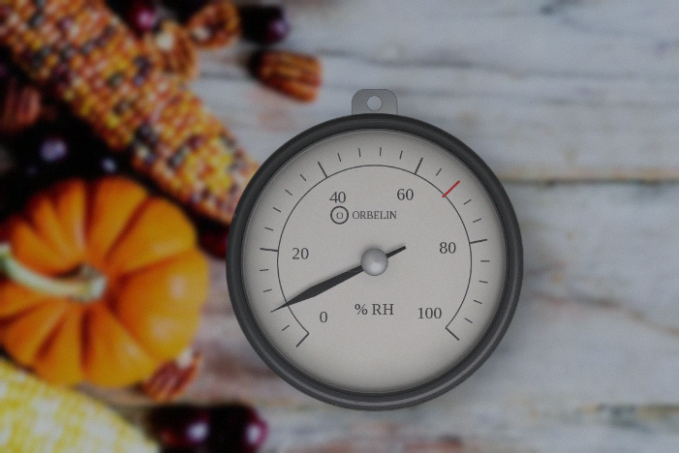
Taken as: 8 %
